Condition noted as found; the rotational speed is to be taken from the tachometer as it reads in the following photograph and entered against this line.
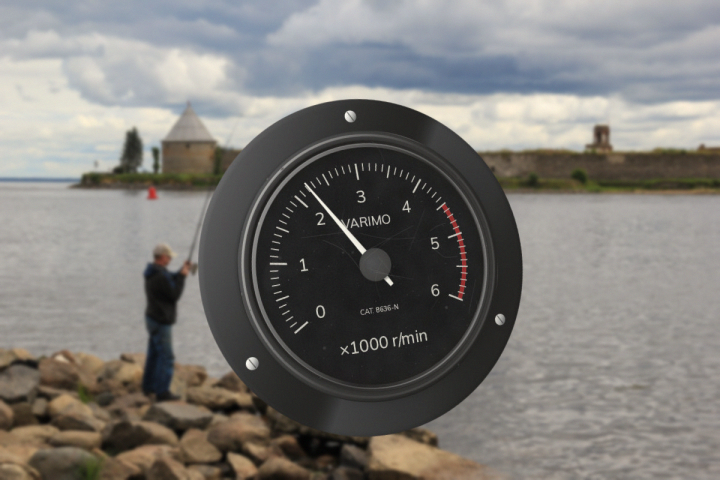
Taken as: 2200 rpm
